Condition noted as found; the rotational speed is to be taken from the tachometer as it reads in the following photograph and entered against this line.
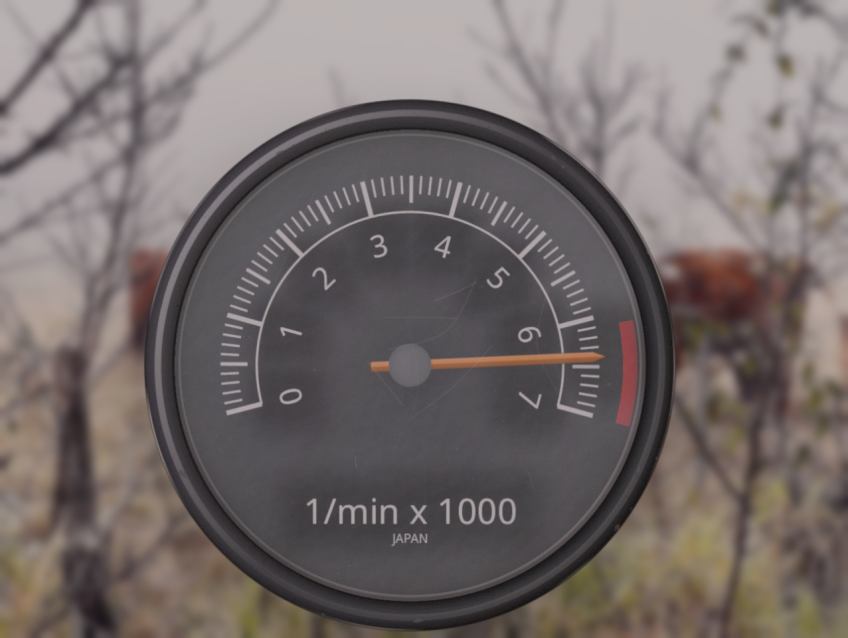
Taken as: 6400 rpm
